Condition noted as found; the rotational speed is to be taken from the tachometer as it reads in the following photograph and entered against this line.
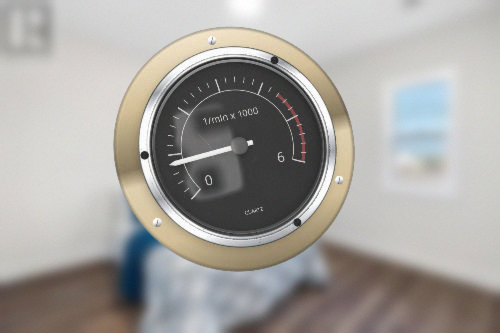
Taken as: 800 rpm
